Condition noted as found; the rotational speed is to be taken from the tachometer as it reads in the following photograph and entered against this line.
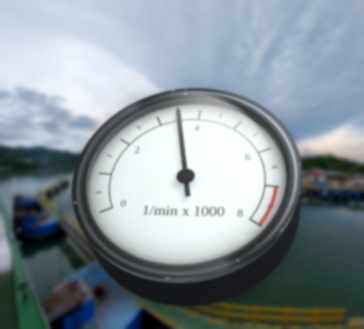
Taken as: 3500 rpm
